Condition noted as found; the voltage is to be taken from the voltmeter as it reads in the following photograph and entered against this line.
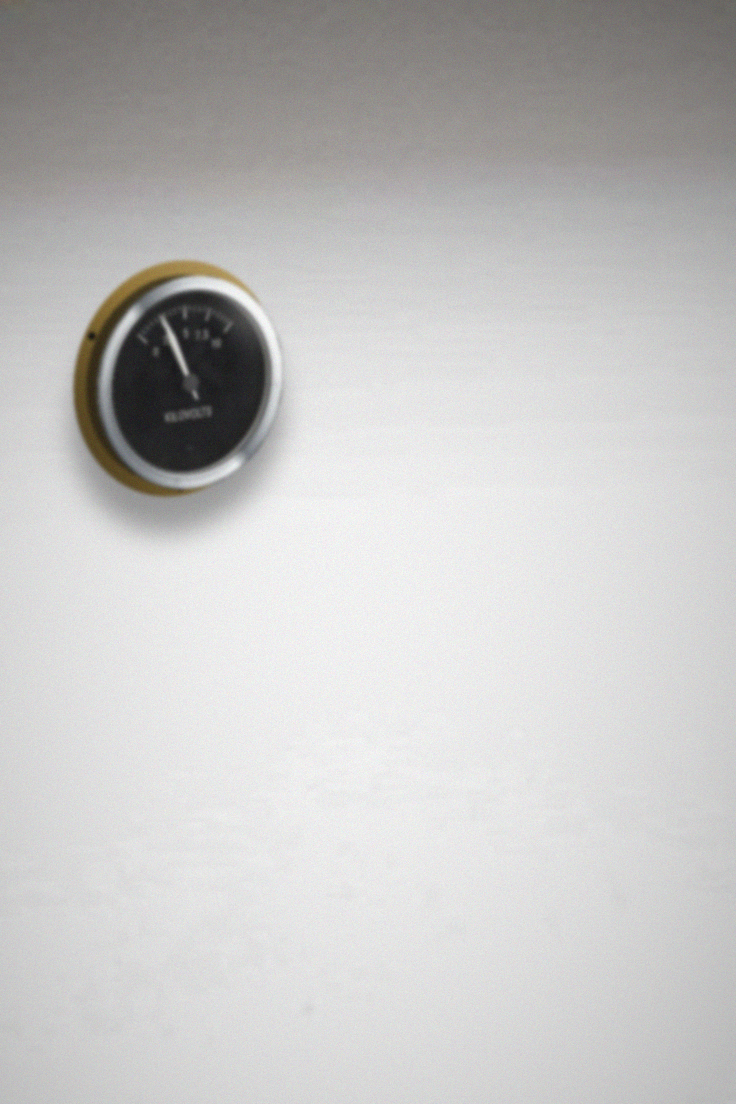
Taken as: 2.5 kV
